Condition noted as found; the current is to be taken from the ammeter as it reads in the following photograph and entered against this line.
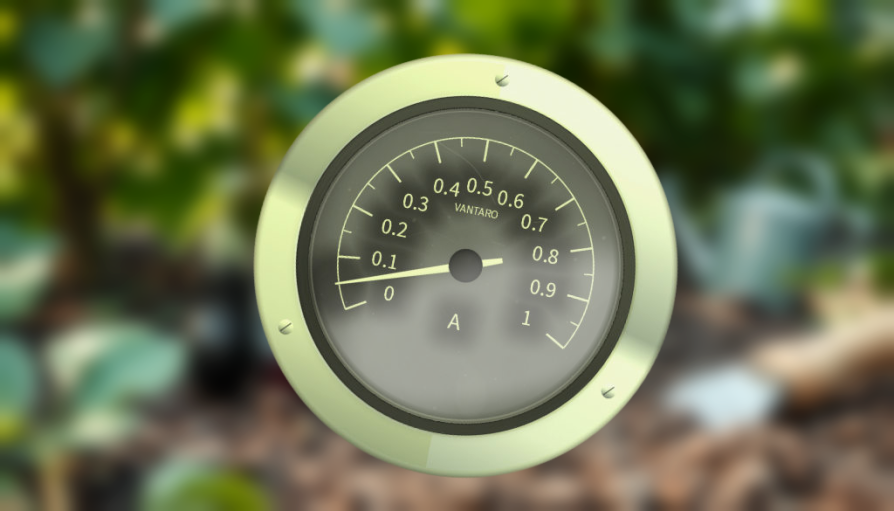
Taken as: 0.05 A
